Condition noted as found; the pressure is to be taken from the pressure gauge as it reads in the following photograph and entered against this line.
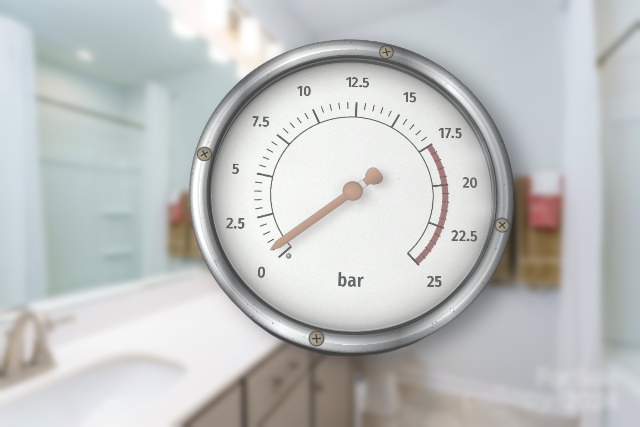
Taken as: 0.5 bar
